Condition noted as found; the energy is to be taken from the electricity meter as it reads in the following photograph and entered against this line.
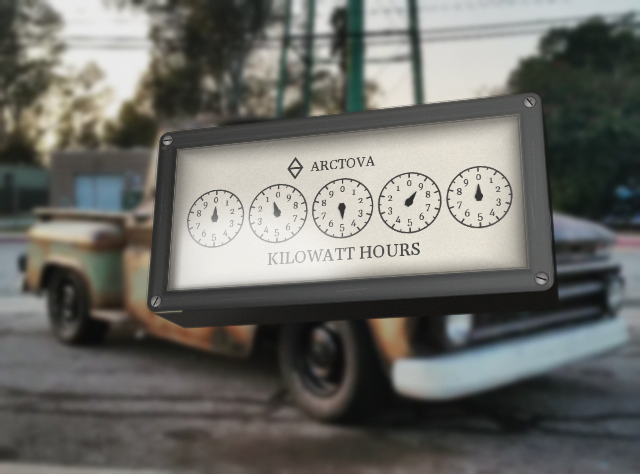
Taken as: 490 kWh
